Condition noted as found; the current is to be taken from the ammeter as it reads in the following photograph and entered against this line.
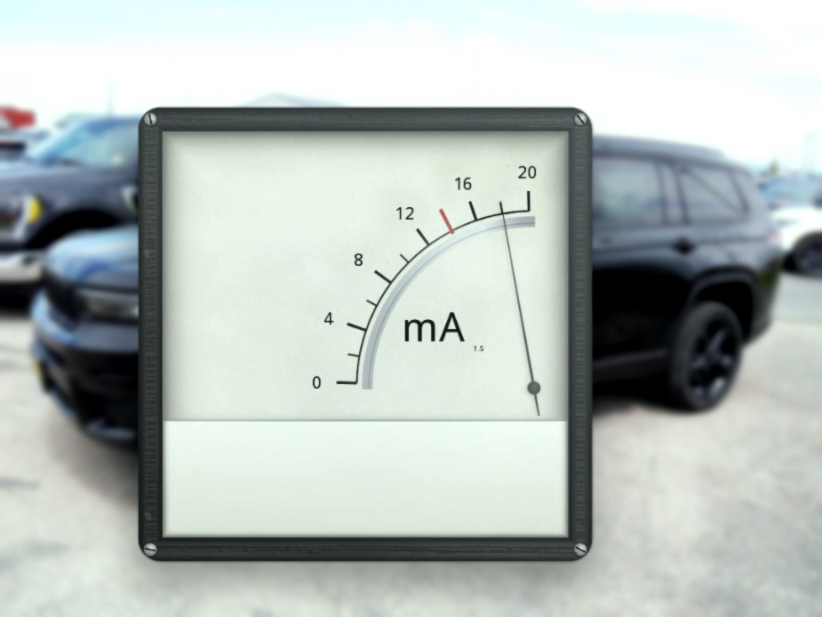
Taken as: 18 mA
